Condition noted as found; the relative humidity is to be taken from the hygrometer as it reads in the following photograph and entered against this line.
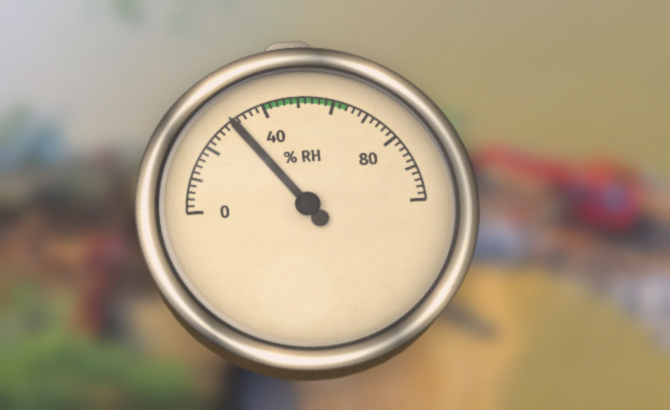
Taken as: 30 %
